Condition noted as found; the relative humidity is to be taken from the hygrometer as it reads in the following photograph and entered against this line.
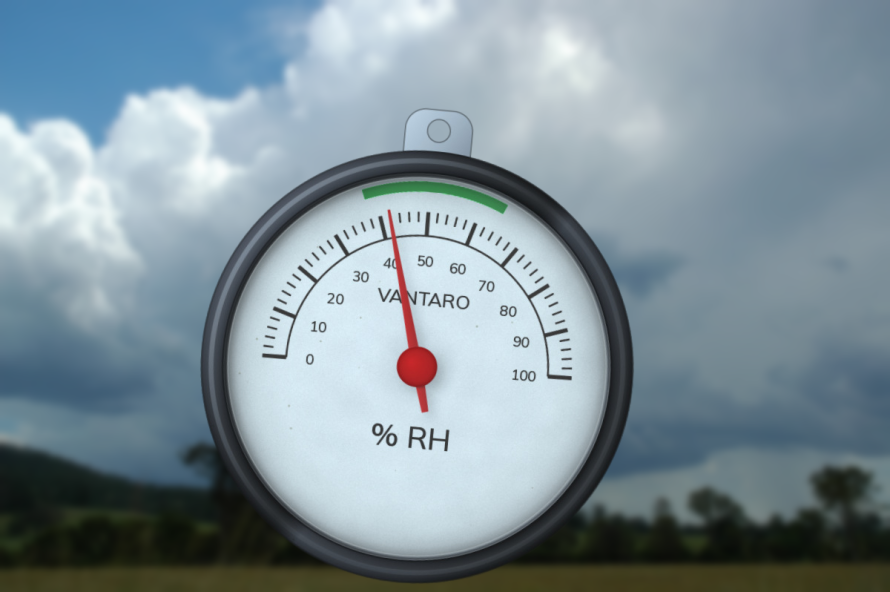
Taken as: 42 %
